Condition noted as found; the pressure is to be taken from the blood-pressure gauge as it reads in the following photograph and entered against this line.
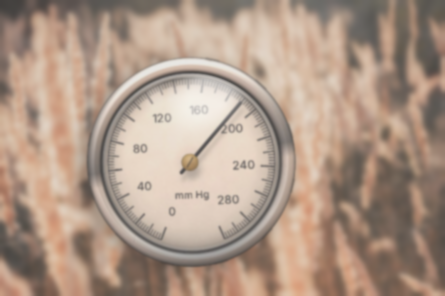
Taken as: 190 mmHg
